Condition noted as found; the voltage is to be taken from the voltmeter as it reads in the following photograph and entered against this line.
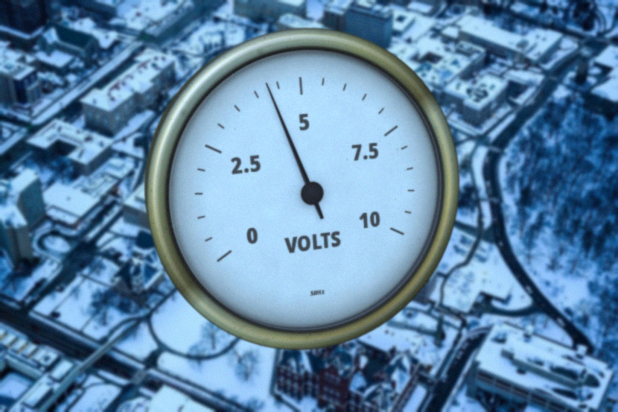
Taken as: 4.25 V
